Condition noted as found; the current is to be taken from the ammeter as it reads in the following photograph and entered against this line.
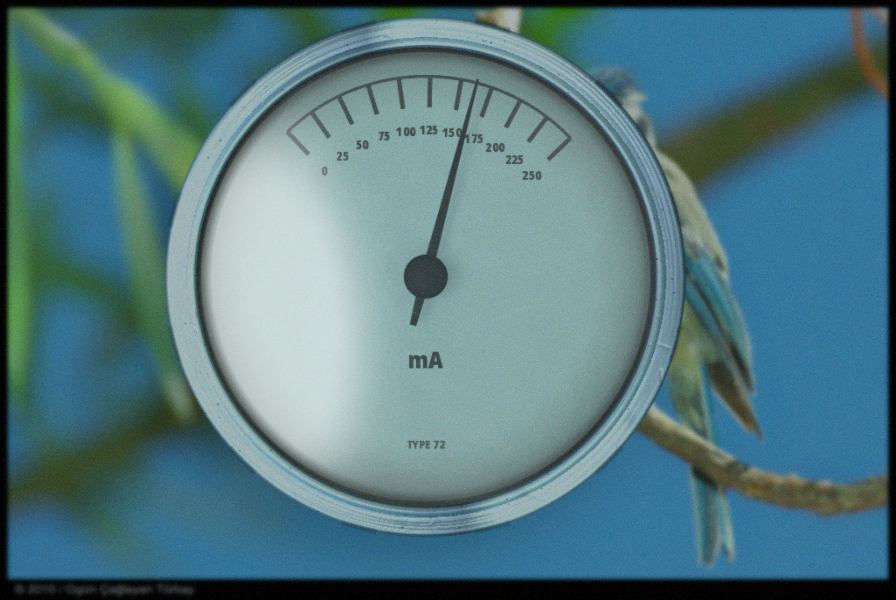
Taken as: 162.5 mA
